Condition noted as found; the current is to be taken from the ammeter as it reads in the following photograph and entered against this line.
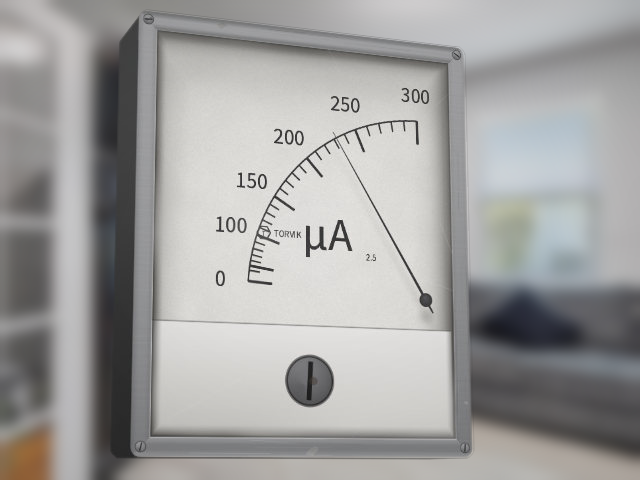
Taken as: 230 µA
